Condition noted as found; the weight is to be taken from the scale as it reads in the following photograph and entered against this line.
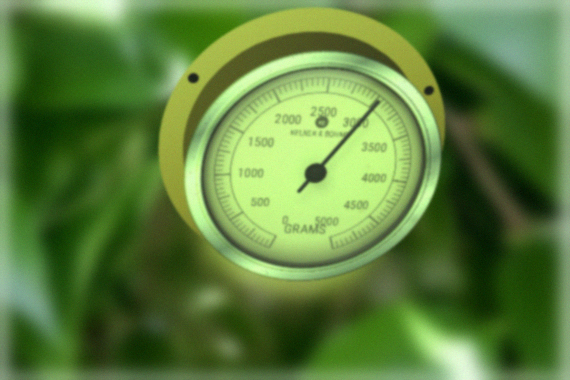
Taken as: 3000 g
